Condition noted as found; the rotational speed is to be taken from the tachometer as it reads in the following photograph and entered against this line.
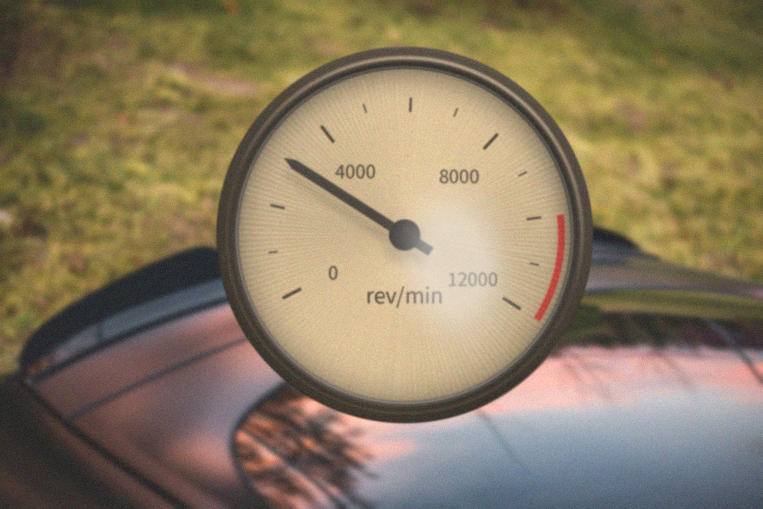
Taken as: 3000 rpm
